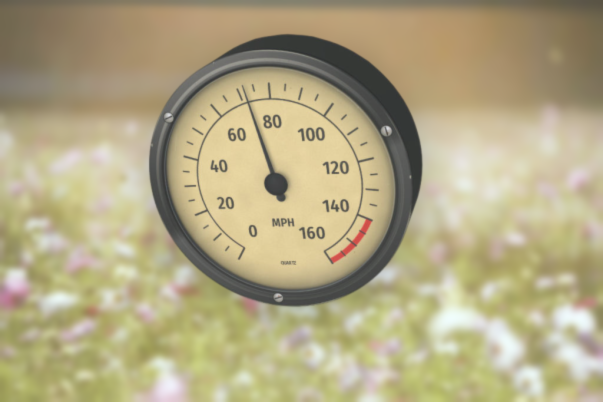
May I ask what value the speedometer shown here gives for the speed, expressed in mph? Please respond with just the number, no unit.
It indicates 72.5
